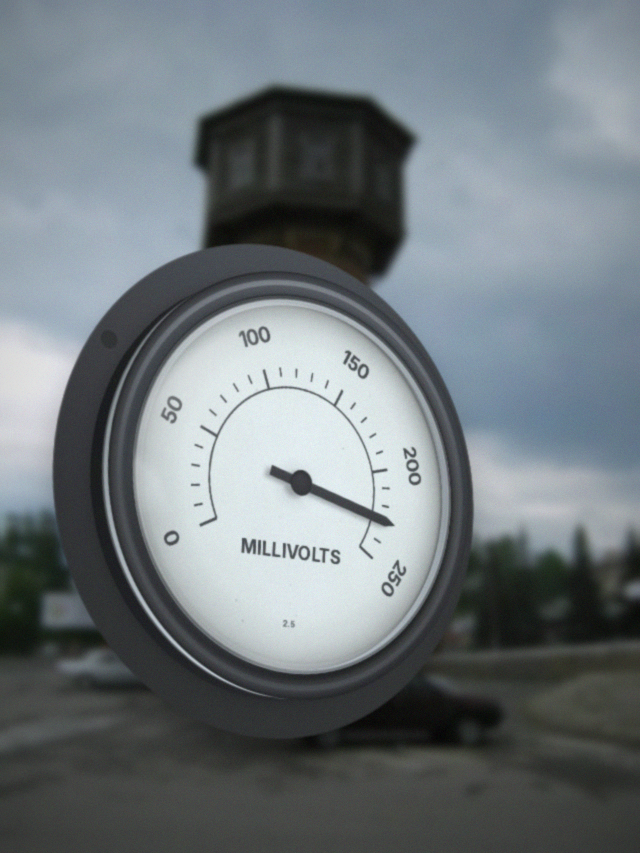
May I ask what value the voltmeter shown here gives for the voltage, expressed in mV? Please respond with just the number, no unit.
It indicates 230
